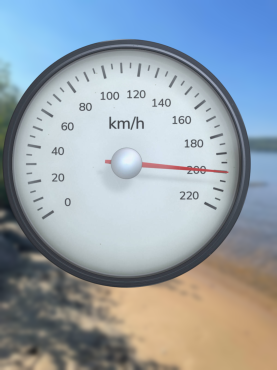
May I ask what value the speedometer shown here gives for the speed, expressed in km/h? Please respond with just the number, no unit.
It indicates 200
